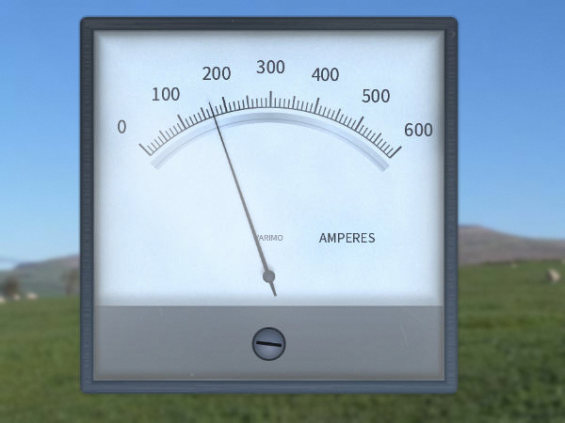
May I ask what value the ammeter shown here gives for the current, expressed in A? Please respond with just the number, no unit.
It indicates 170
